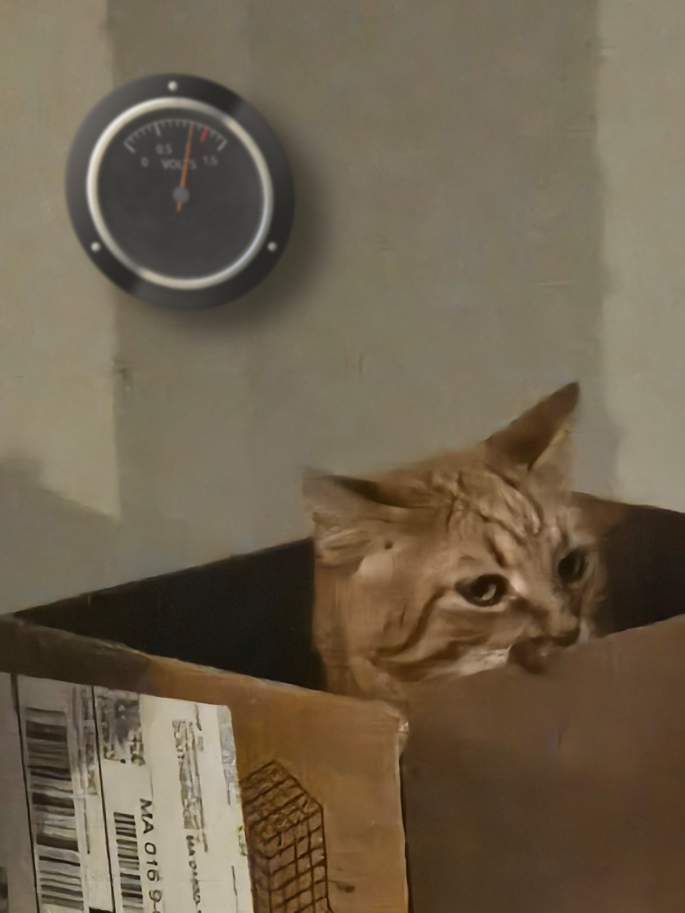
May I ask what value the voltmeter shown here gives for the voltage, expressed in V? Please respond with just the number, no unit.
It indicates 1
